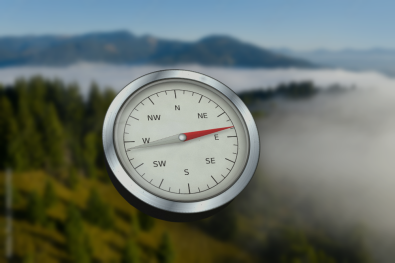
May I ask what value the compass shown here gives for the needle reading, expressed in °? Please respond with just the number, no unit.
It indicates 80
